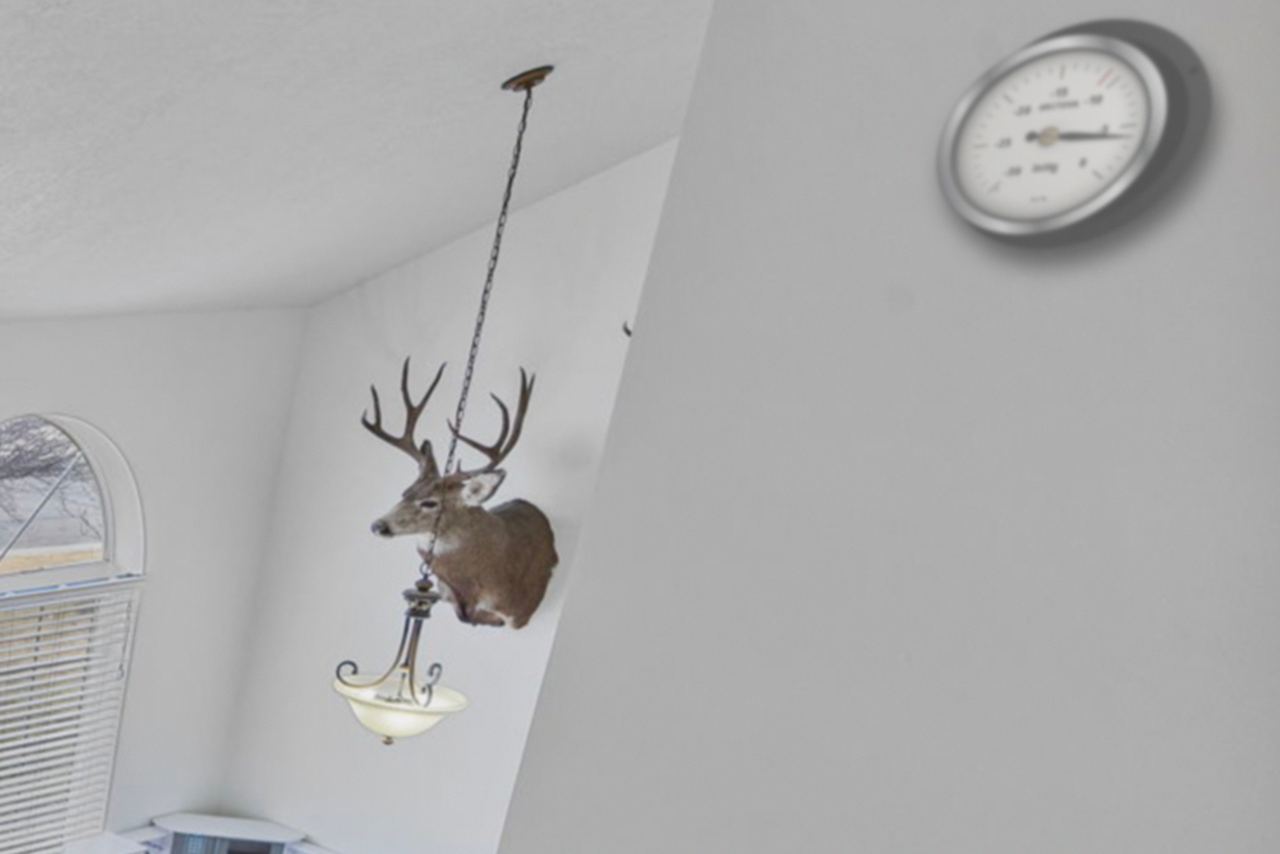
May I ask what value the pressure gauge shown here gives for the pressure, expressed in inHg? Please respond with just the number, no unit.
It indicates -4
